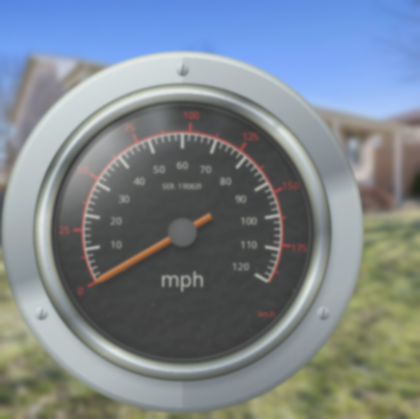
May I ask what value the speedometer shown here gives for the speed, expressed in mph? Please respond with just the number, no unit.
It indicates 0
